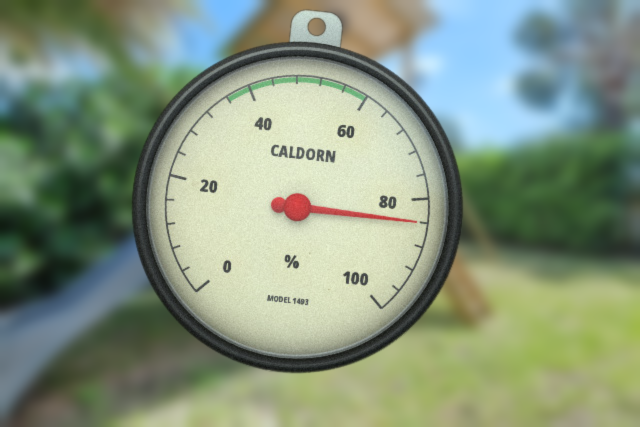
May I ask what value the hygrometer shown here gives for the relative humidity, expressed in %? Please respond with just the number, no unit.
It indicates 84
